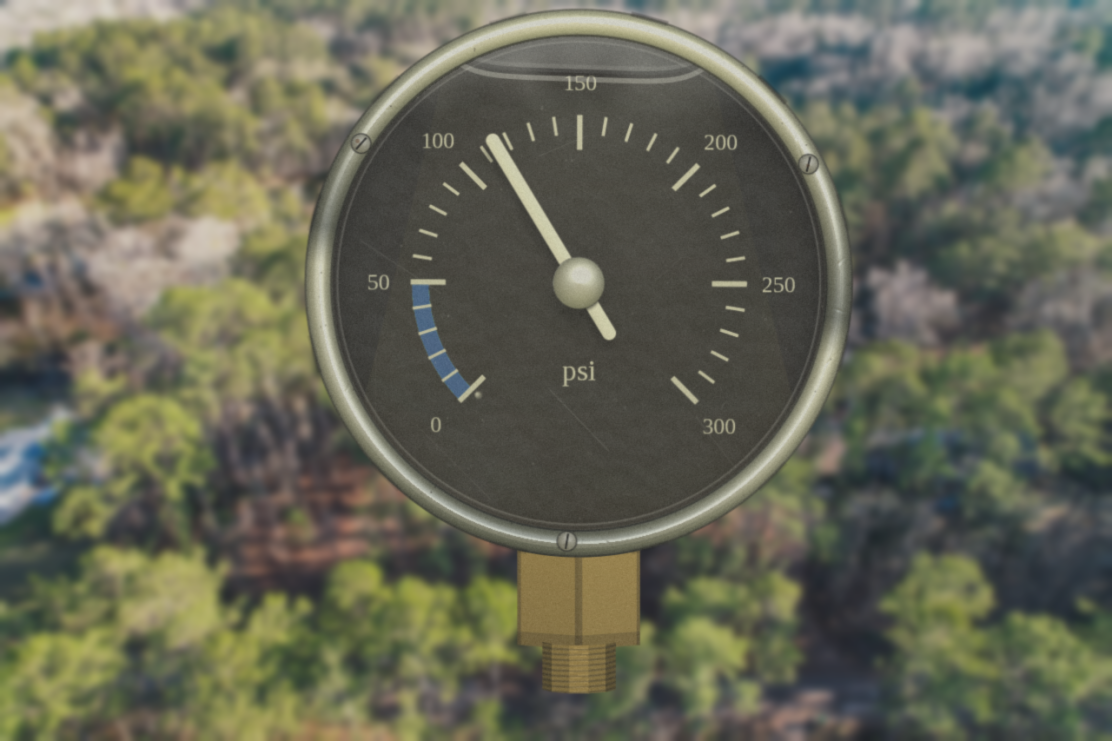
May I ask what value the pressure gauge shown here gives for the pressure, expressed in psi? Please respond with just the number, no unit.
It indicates 115
